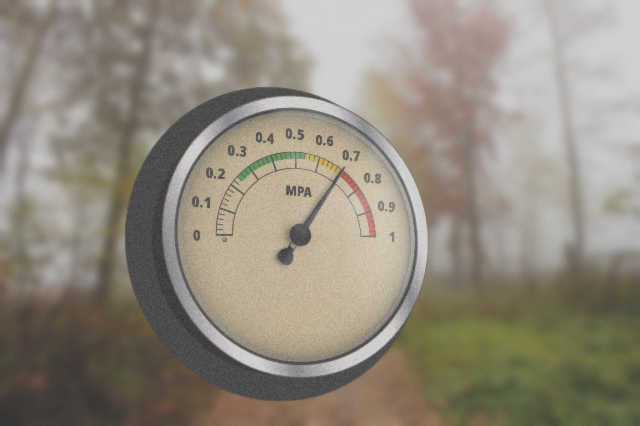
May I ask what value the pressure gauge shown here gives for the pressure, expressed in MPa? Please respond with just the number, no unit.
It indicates 0.7
